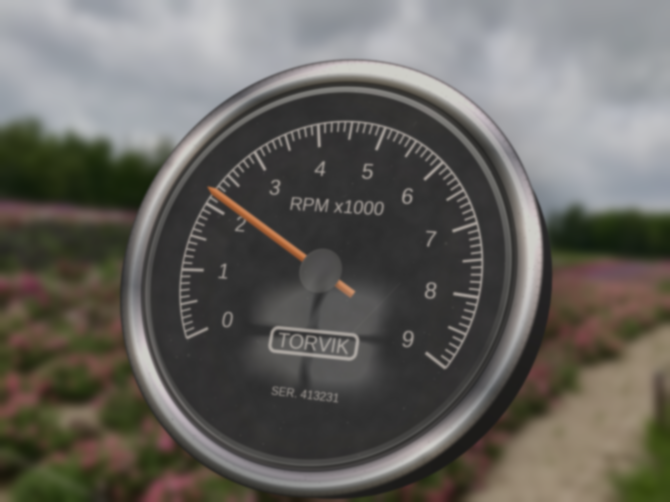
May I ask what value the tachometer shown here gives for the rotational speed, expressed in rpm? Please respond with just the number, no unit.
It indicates 2200
